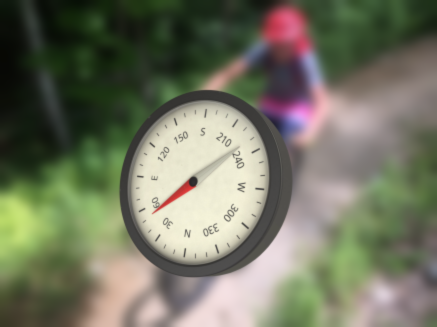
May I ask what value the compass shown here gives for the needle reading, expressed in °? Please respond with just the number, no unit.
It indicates 50
